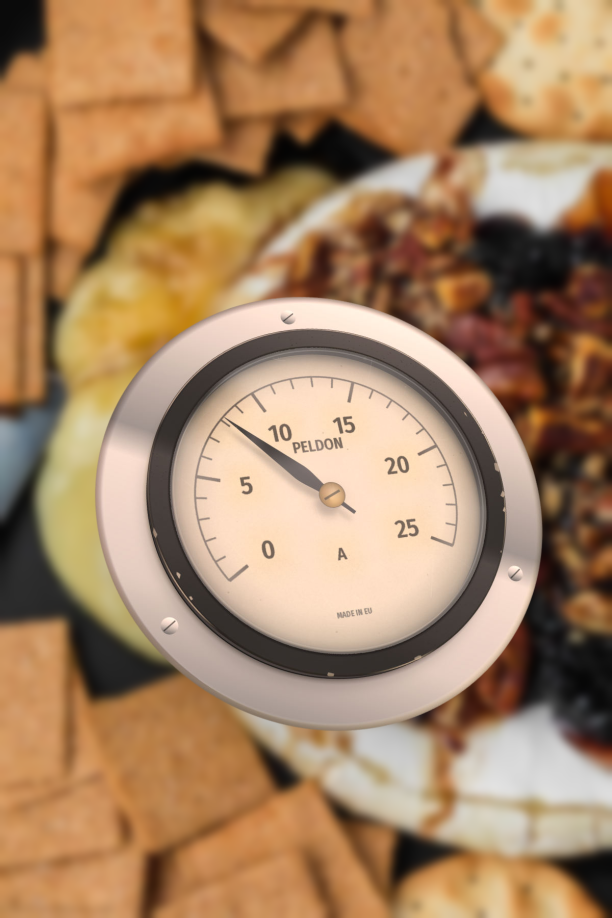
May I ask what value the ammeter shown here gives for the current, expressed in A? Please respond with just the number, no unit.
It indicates 8
